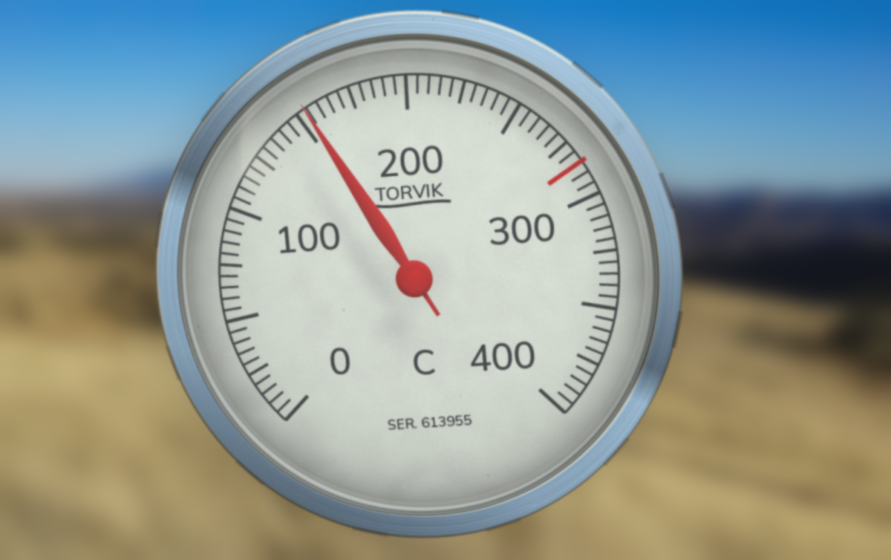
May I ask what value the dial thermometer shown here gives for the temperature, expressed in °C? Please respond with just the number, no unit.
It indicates 155
